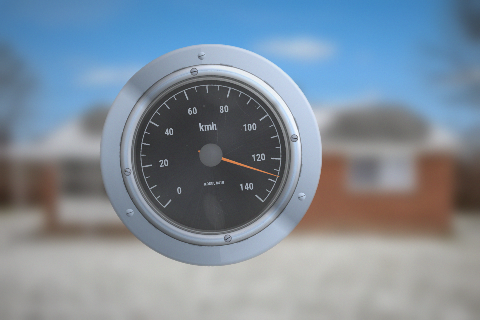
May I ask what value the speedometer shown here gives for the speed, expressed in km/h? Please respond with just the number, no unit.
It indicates 127.5
